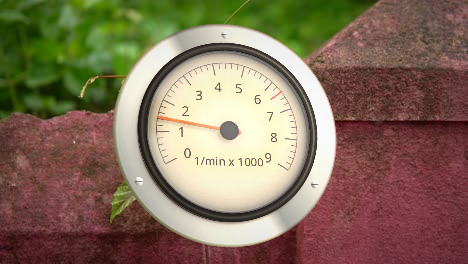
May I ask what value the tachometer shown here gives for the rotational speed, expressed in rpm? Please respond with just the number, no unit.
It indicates 1400
